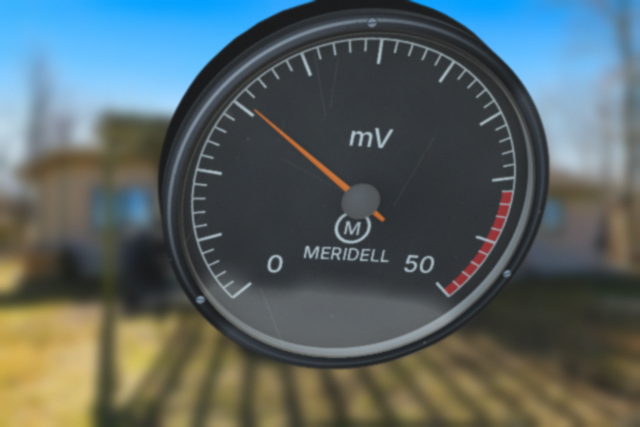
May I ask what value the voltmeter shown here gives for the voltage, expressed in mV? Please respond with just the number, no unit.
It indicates 15.5
